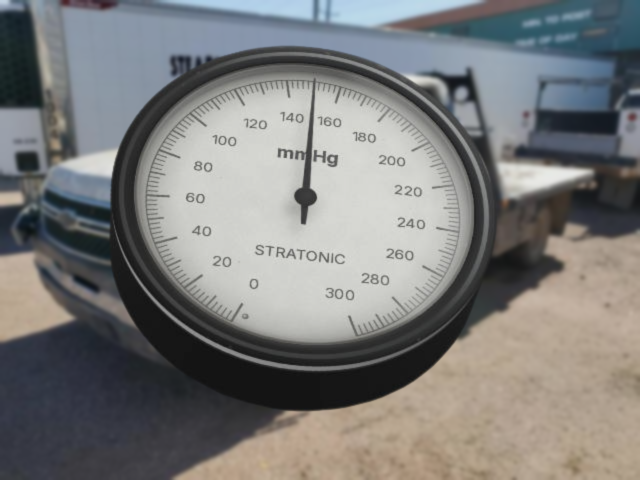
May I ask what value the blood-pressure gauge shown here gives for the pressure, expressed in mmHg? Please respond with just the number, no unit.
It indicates 150
